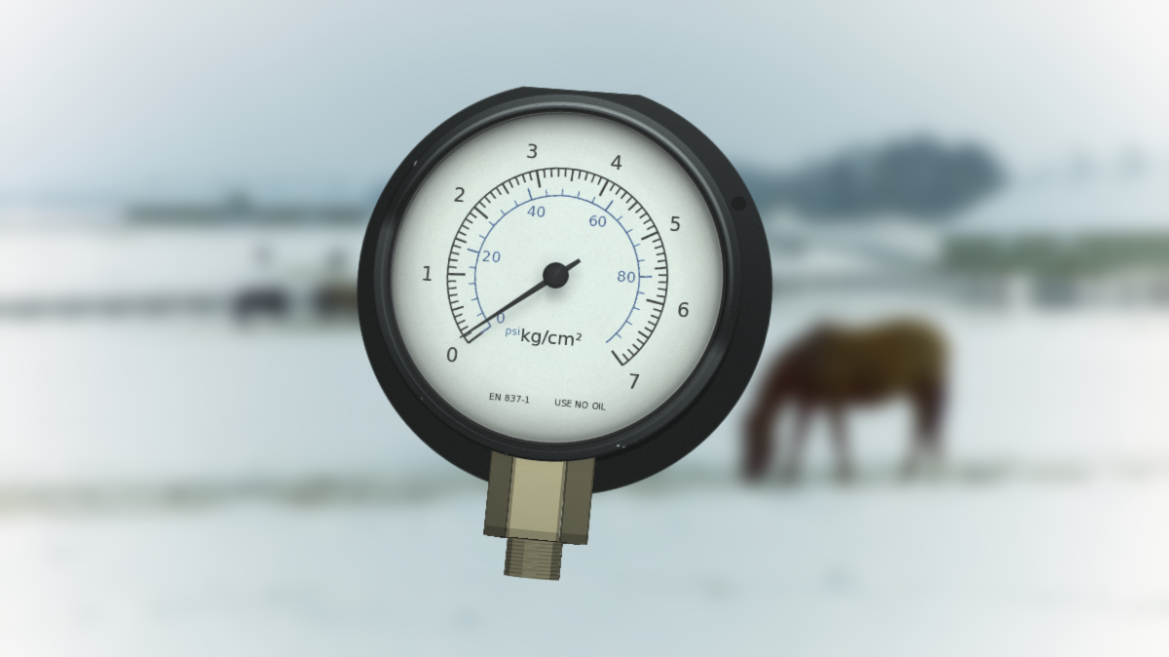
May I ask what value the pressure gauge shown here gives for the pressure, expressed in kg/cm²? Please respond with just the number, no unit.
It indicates 0.1
